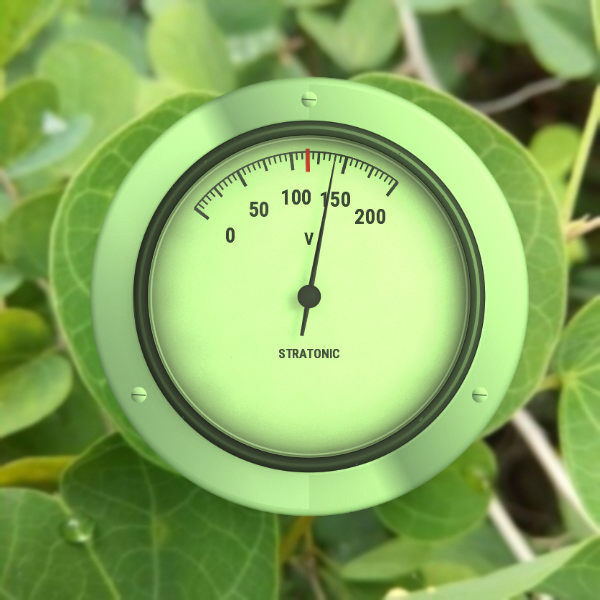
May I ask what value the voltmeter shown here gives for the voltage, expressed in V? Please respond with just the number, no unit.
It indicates 140
